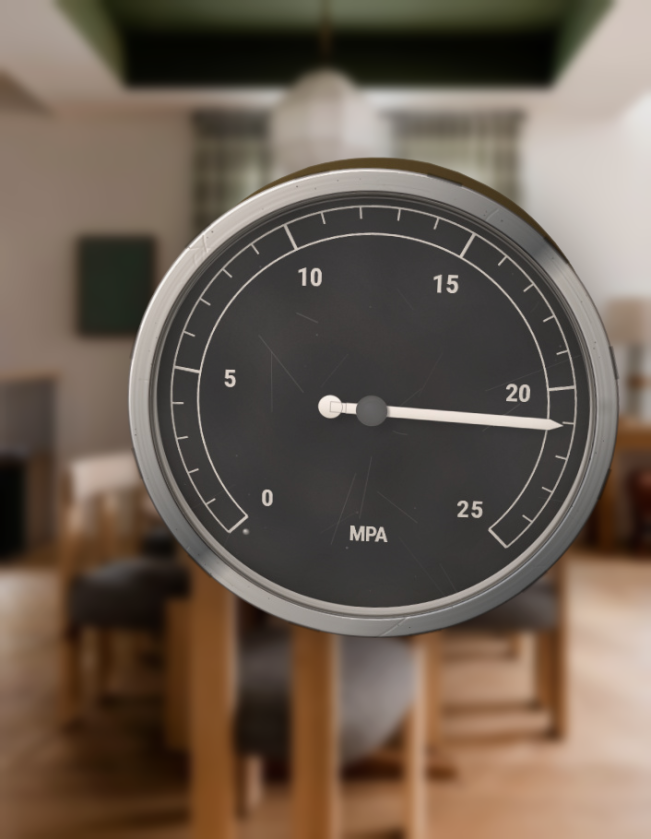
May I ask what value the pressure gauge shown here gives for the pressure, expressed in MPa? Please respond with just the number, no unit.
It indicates 21
